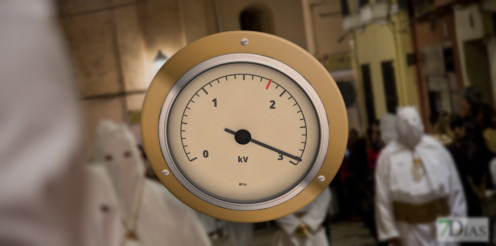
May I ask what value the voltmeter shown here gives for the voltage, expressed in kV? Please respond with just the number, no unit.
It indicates 2.9
